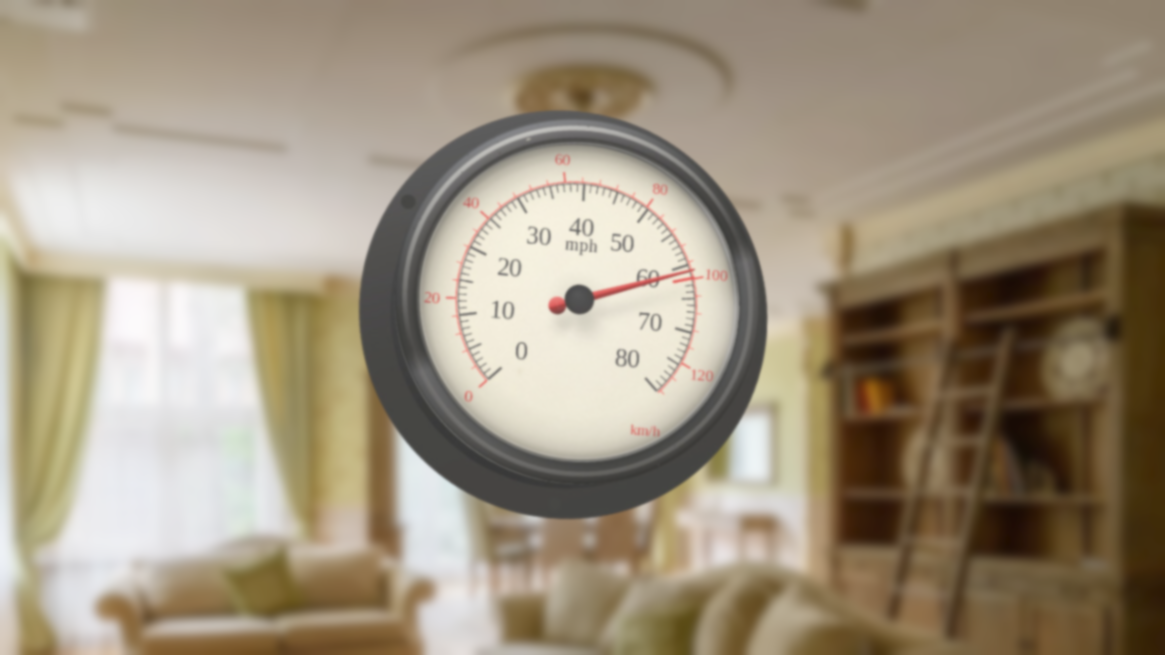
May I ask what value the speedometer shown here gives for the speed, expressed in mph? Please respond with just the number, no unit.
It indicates 61
